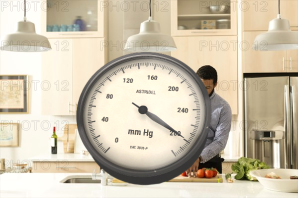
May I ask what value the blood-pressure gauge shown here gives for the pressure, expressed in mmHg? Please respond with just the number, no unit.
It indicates 280
